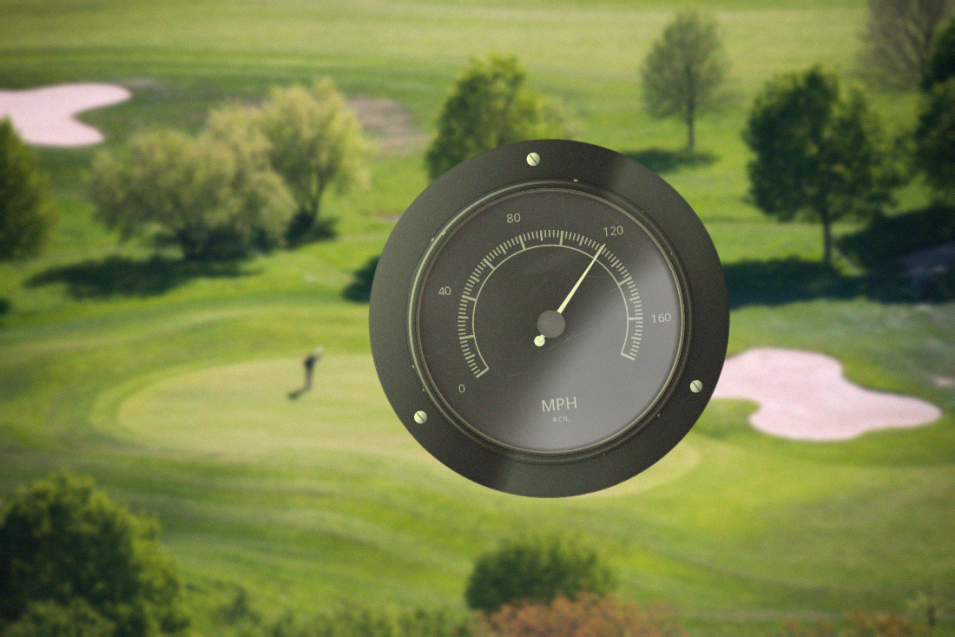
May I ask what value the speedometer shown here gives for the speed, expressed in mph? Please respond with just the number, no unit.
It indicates 120
